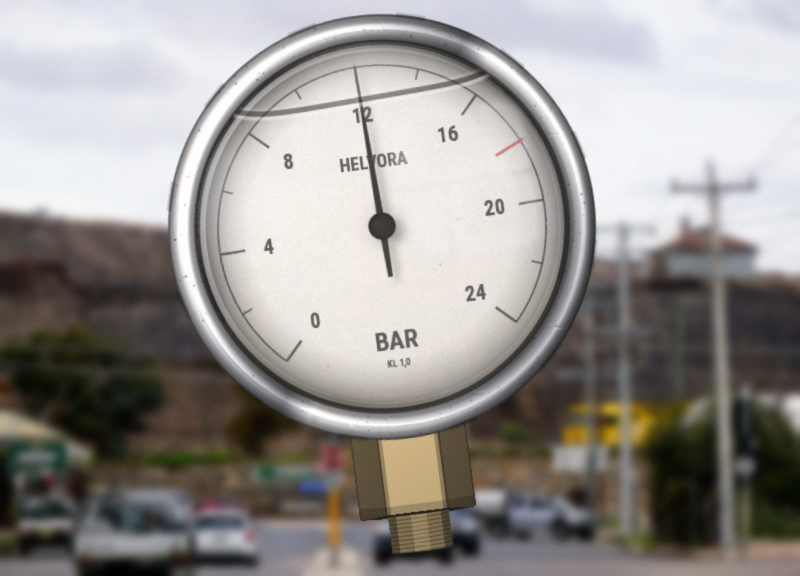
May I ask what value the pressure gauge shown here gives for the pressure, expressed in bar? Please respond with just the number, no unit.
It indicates 12
